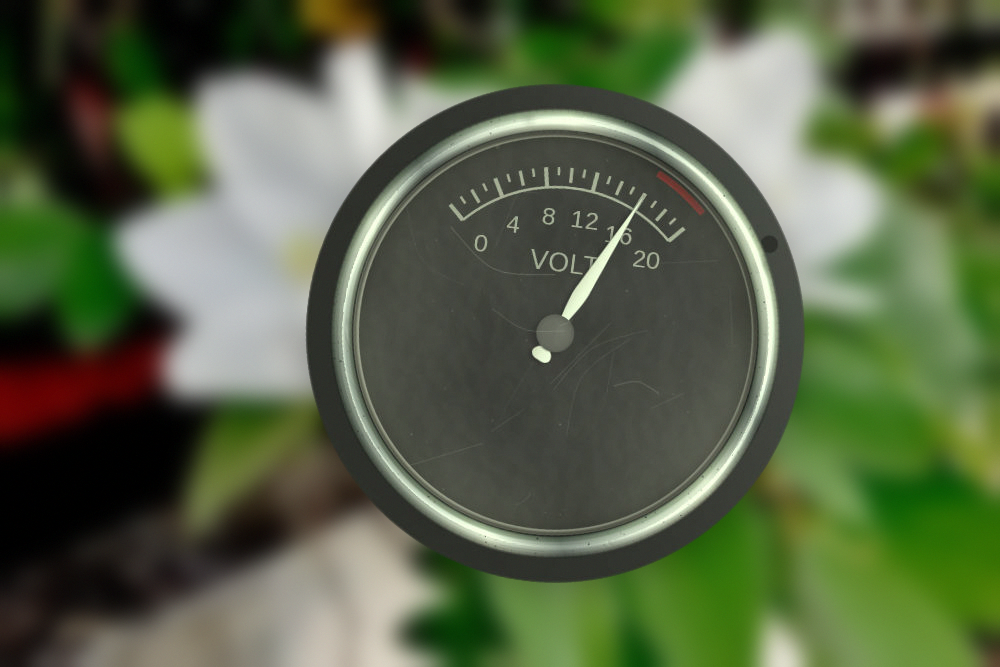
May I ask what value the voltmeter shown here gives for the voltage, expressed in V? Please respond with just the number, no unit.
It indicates 16
